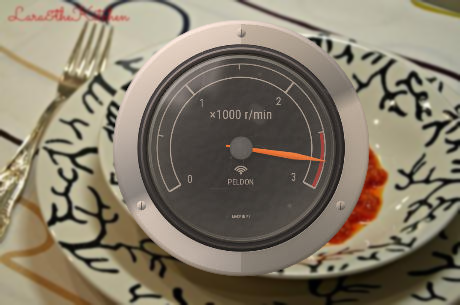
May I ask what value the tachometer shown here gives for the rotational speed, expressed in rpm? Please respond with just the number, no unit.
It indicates 2750
